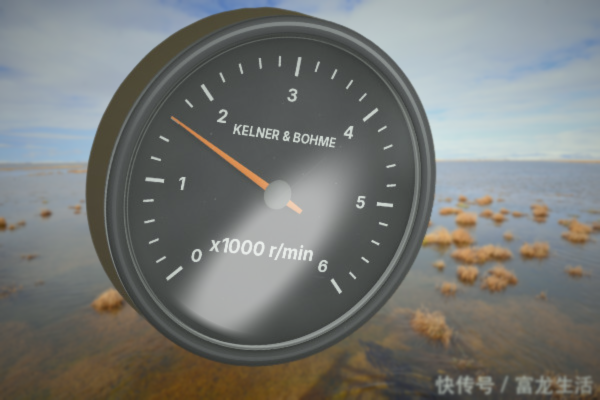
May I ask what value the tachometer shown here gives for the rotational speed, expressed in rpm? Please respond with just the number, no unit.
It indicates 1600
